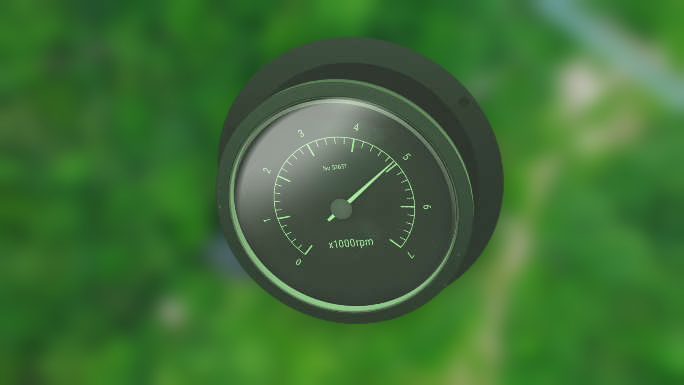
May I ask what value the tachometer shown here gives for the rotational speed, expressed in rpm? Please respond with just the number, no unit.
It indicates 4900
